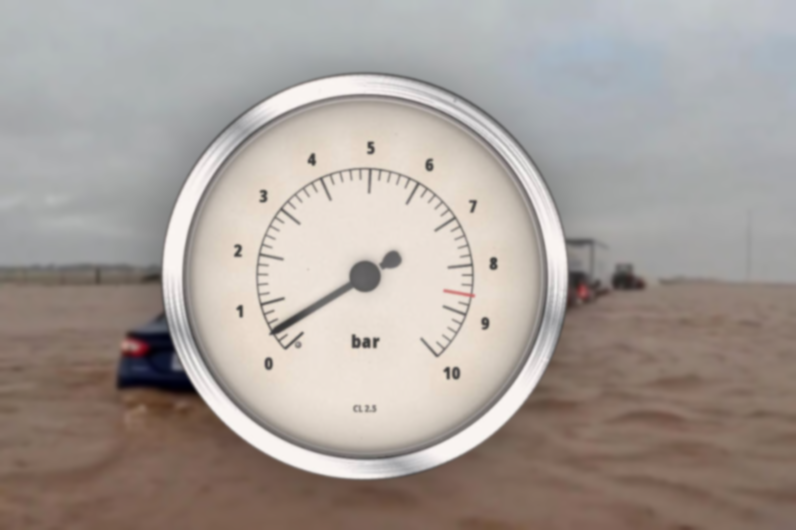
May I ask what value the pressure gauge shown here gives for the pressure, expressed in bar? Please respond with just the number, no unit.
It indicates 0.4
